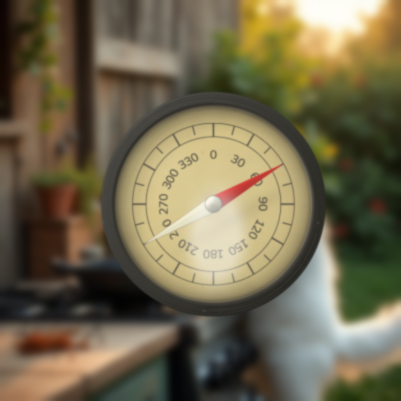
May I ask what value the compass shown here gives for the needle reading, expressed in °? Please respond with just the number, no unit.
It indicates 60
